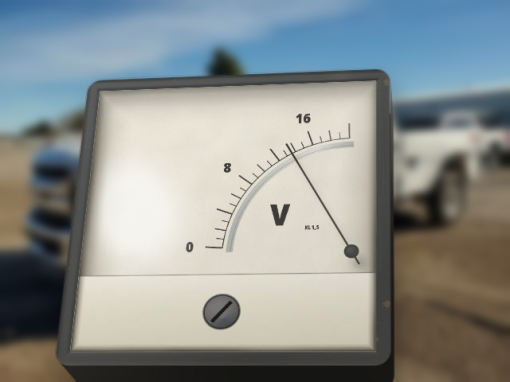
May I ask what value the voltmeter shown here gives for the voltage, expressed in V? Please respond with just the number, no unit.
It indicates 13.5
